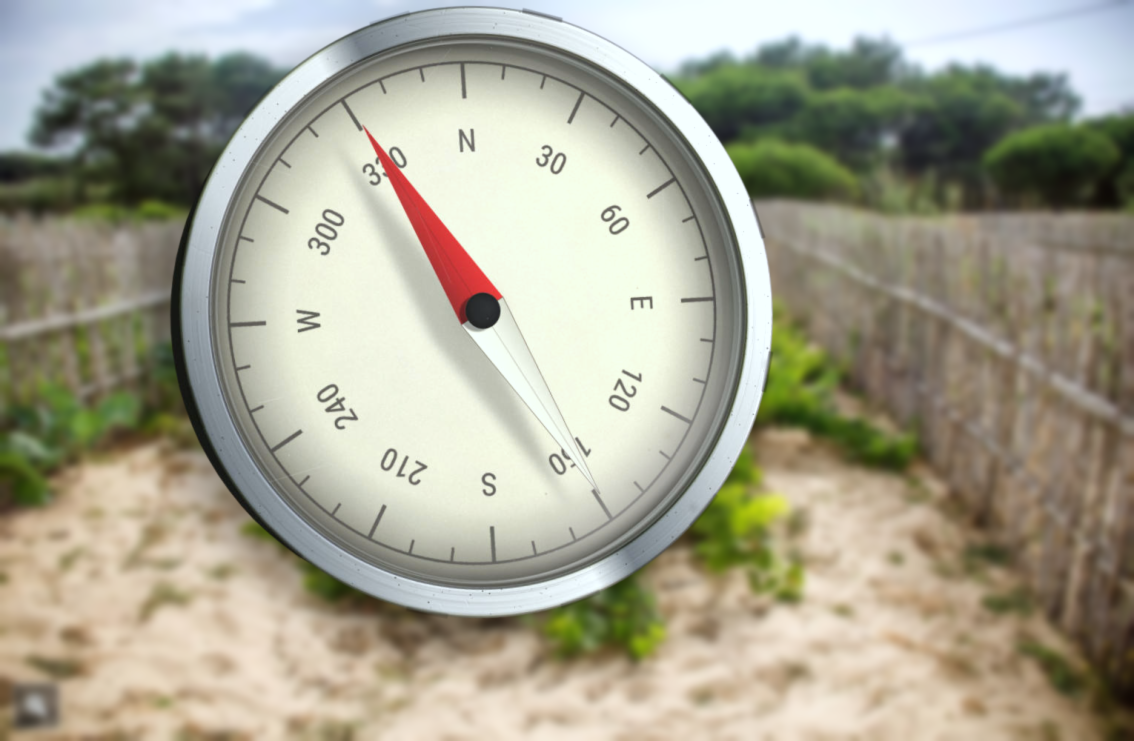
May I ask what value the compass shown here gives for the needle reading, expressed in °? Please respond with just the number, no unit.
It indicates 330
